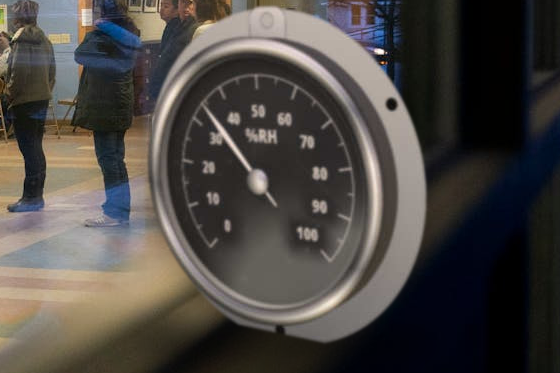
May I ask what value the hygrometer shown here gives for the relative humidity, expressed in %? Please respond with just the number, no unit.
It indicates 35
